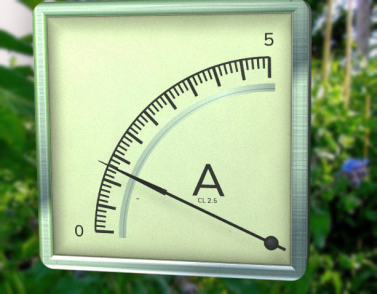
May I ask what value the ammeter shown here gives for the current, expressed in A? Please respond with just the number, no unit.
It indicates 1.3
